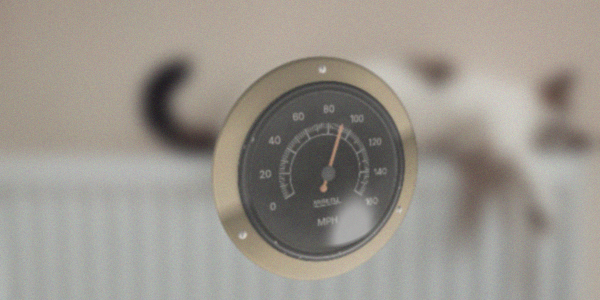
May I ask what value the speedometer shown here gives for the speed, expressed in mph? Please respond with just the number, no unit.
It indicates 90
